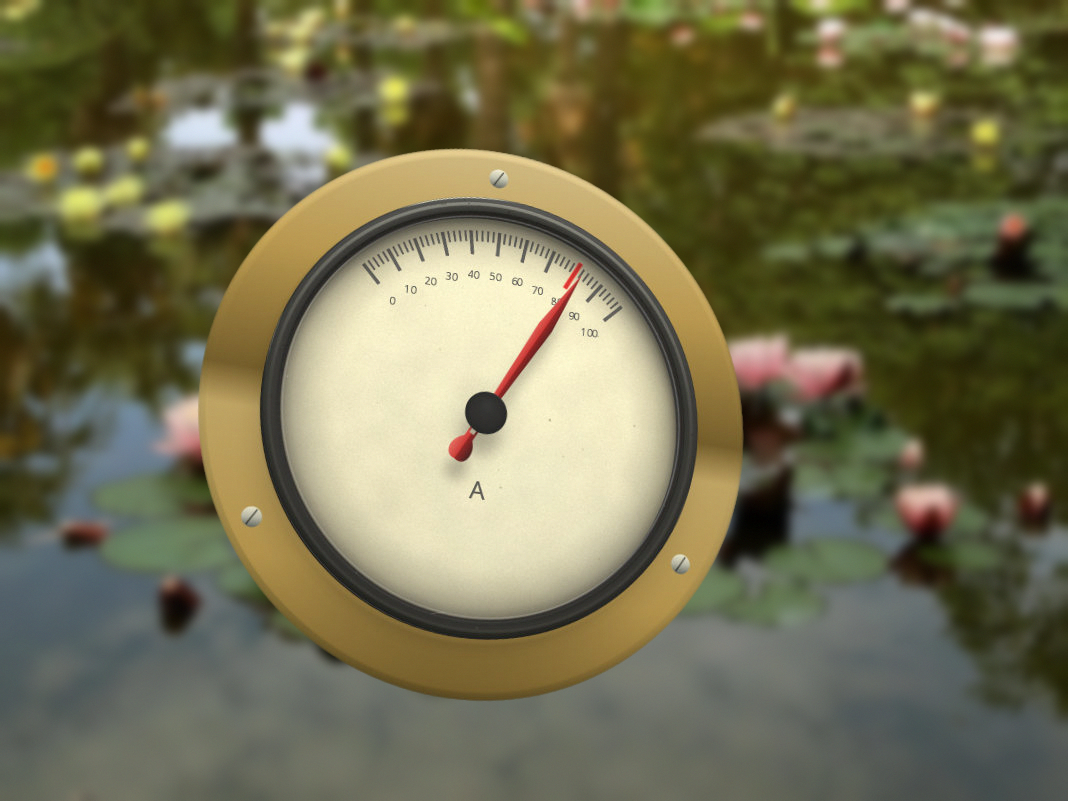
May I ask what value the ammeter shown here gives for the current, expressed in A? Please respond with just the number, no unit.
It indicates 82
